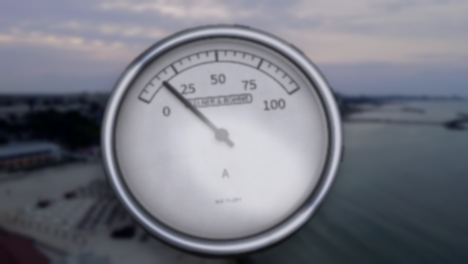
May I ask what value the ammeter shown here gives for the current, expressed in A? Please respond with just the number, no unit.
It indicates 15
